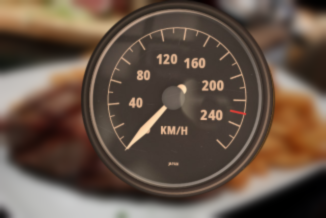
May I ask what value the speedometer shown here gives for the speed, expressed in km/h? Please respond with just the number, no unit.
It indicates 0
